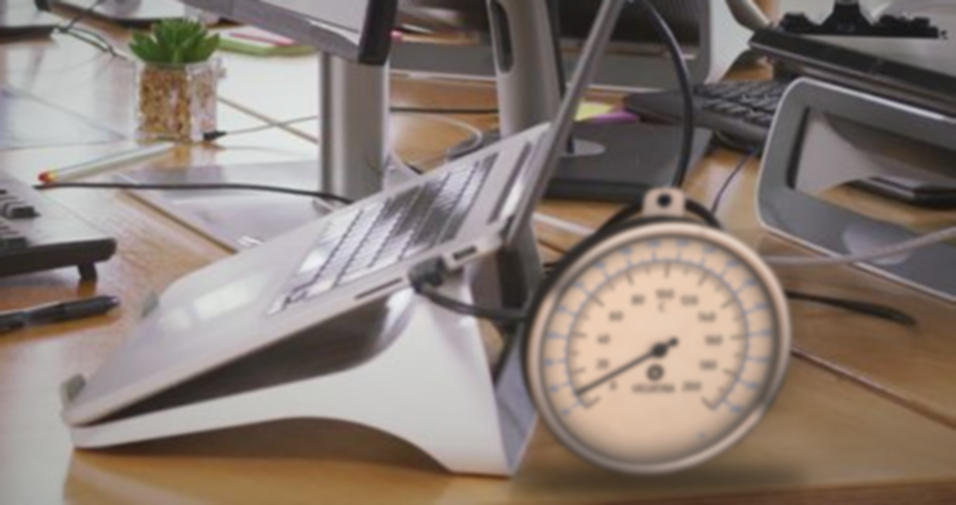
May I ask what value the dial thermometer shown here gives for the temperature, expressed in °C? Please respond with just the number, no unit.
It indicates 10
